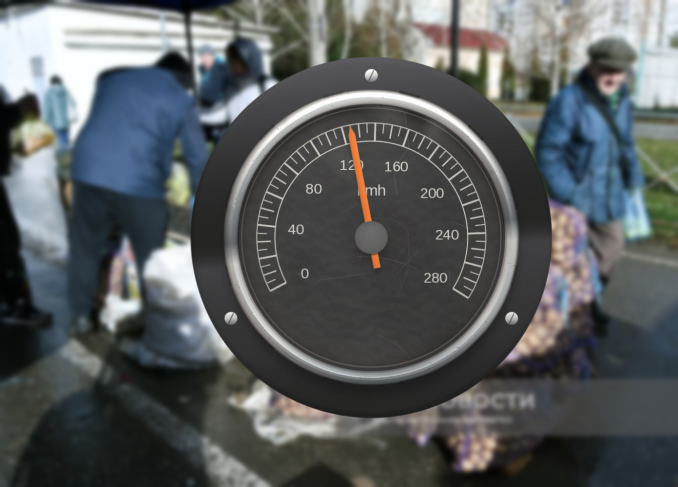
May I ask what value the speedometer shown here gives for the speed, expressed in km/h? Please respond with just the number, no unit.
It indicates 125
